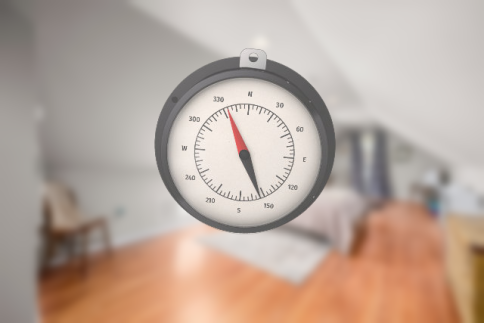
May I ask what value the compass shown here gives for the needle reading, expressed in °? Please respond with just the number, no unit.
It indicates 335
